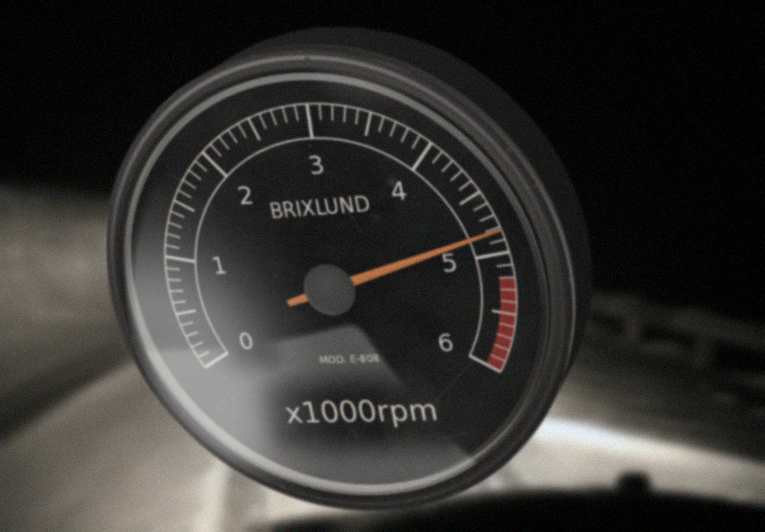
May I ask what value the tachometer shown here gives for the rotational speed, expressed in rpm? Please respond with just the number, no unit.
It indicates 4800
